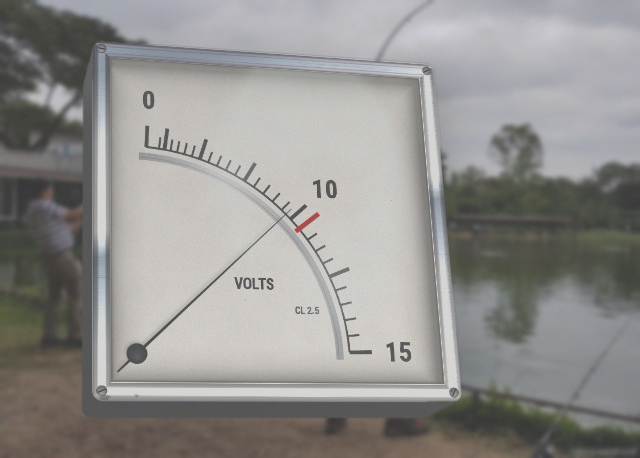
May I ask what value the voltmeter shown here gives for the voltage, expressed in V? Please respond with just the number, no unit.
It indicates 9.75
